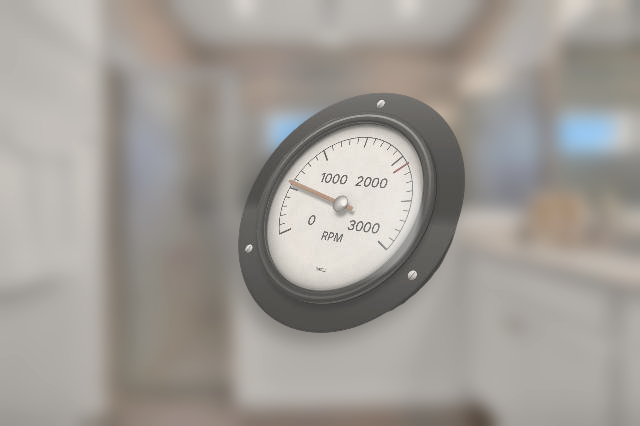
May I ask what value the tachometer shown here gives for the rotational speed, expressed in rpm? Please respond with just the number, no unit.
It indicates 550
